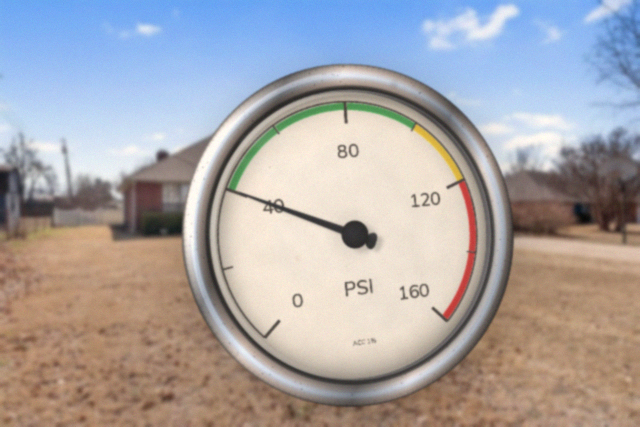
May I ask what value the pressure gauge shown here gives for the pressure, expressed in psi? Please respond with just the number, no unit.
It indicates 40
